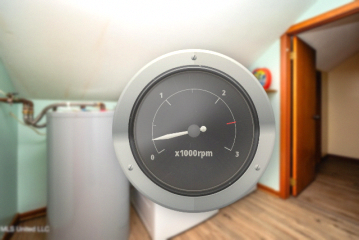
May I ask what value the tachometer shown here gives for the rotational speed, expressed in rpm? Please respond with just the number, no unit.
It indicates 250
